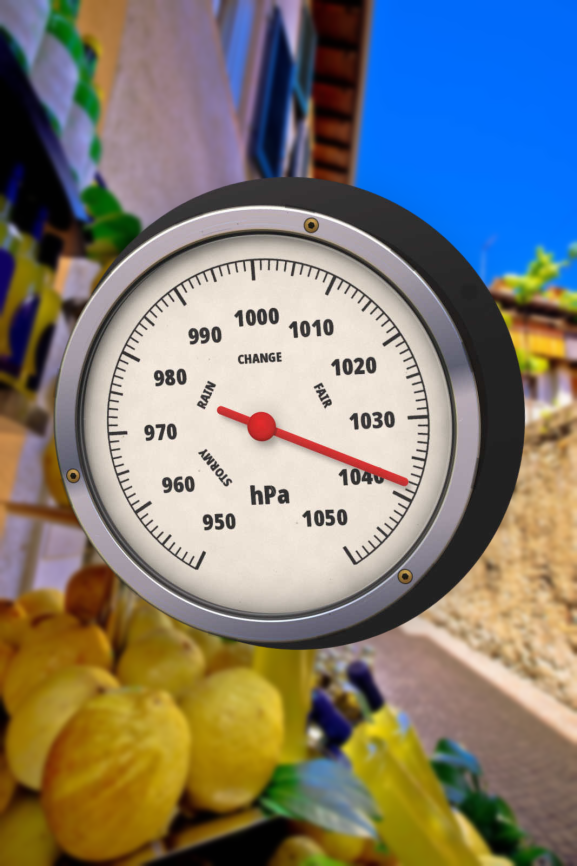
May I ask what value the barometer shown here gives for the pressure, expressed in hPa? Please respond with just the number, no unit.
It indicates 1038
